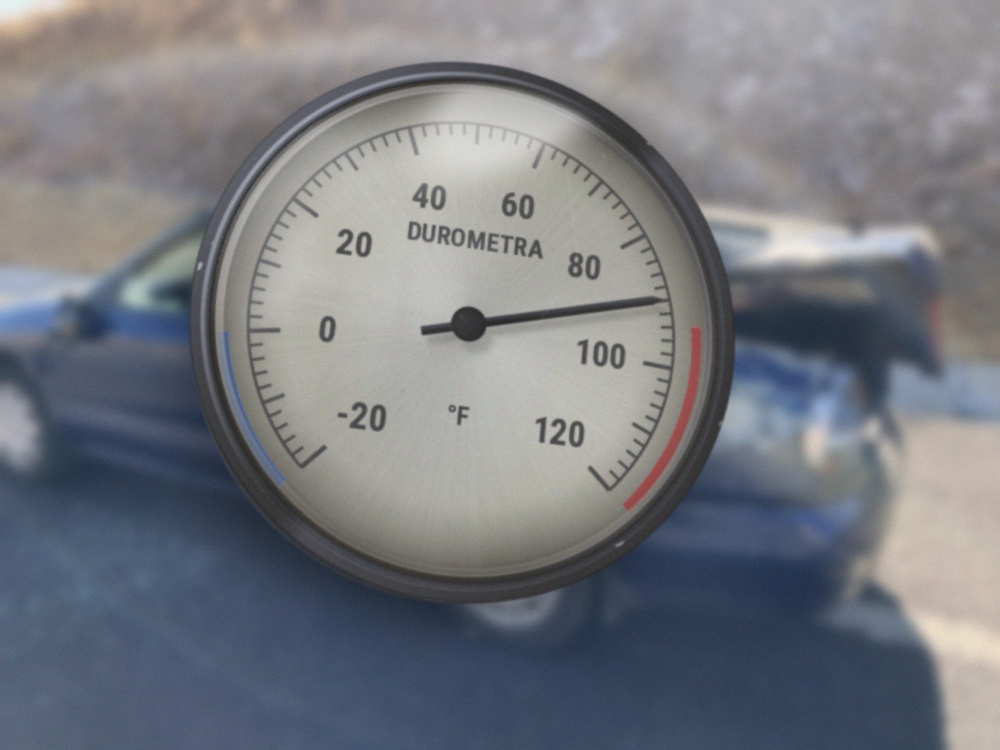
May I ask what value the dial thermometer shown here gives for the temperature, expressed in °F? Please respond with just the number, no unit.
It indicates 90
